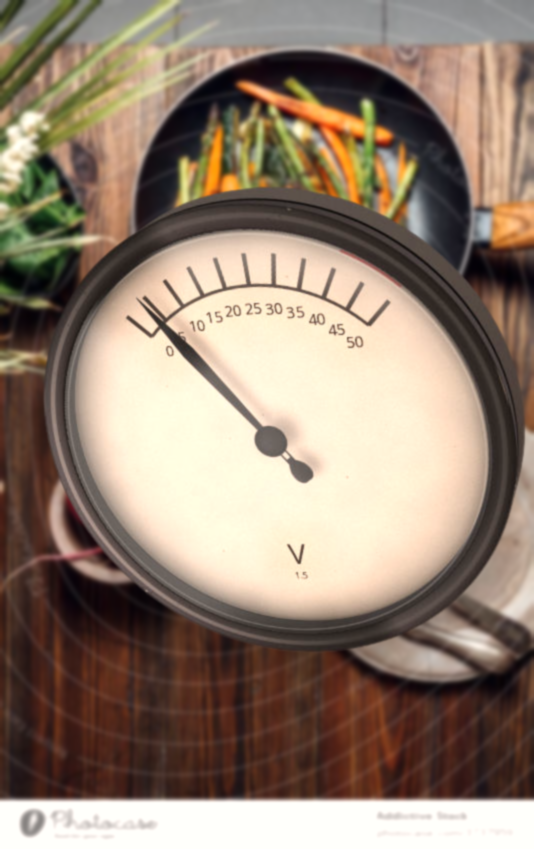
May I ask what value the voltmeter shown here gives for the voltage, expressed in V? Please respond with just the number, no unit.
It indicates 5
